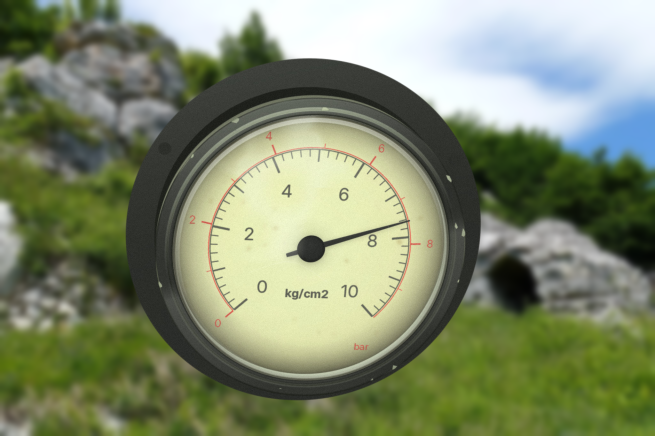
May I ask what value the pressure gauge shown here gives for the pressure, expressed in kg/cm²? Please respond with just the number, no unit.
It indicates 7.6
